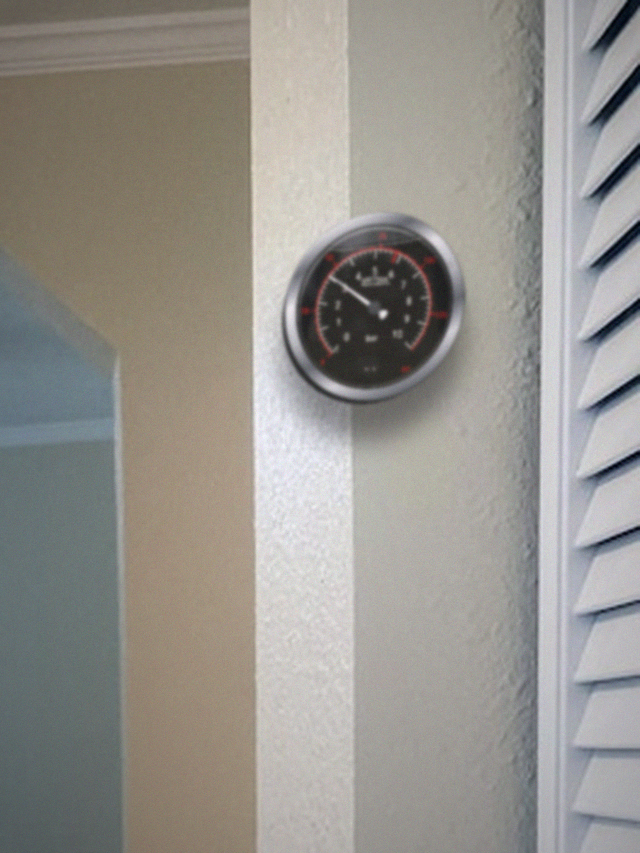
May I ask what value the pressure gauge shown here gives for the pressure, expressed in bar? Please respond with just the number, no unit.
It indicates 3
